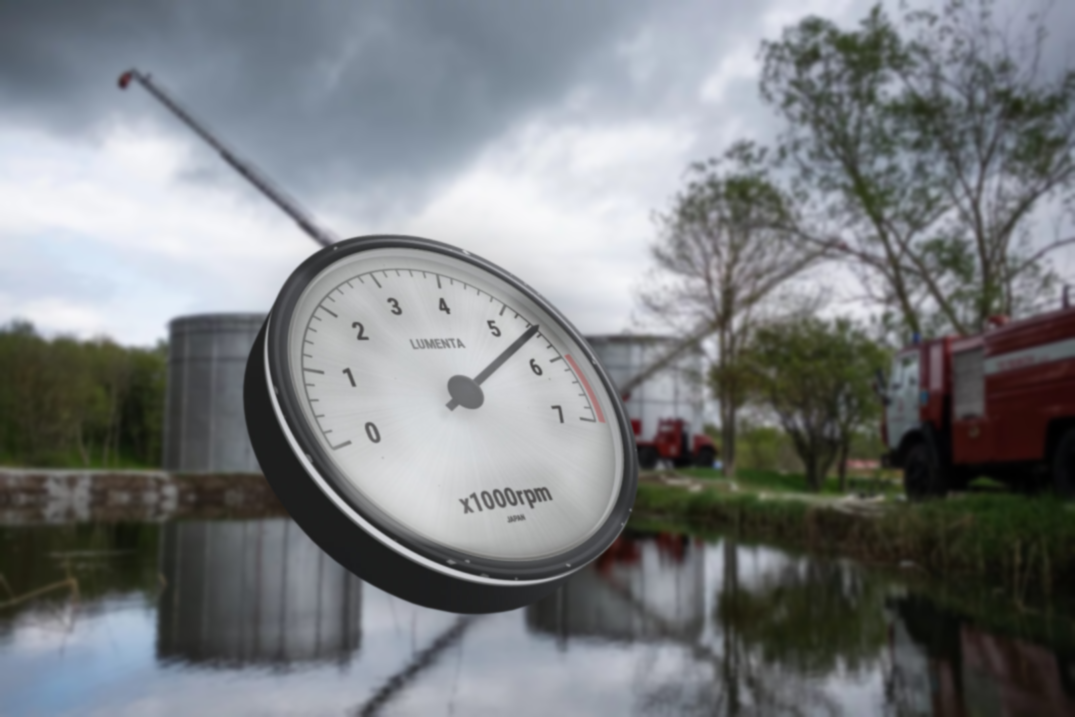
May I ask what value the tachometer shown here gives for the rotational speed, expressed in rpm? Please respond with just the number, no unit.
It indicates 5500
